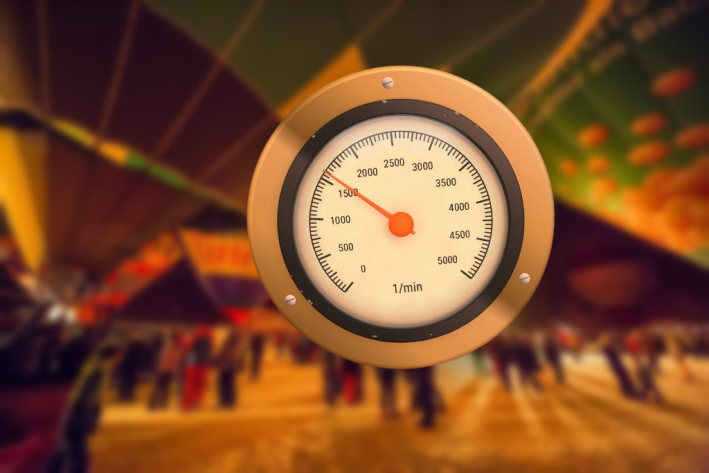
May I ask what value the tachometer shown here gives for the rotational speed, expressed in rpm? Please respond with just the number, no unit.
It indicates 1600
